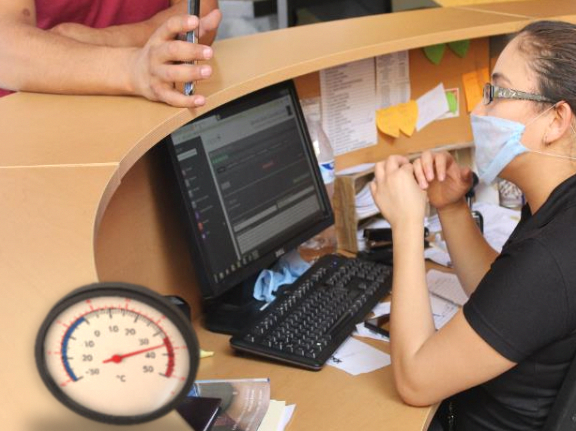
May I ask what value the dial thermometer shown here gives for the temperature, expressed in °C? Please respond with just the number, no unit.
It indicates 35
